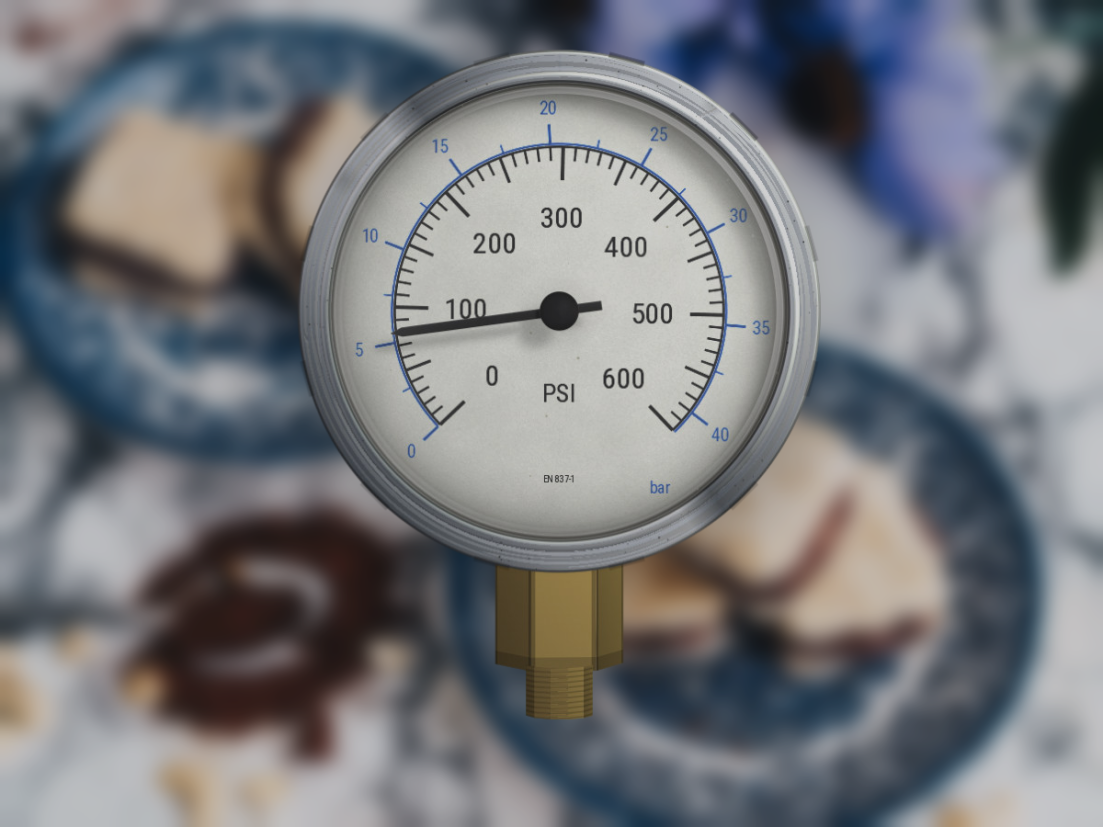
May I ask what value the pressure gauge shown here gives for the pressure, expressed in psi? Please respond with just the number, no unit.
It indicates 80
